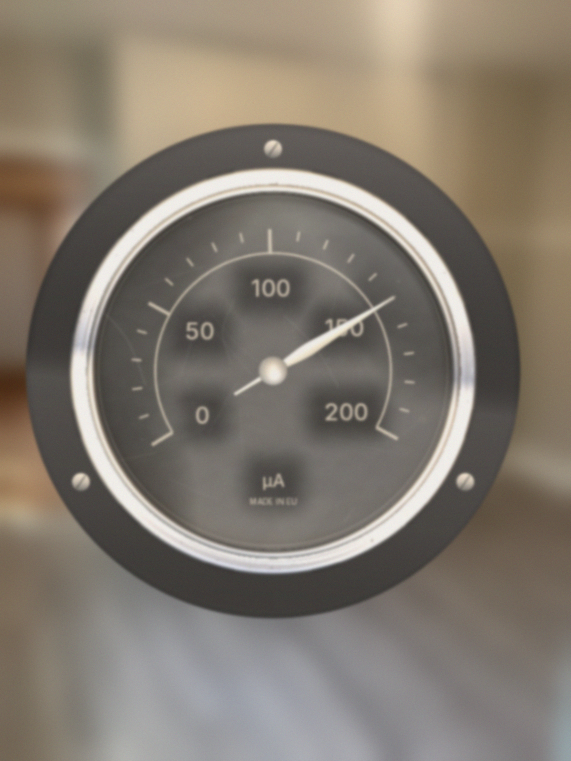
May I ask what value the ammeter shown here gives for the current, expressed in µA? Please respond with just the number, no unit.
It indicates 150
